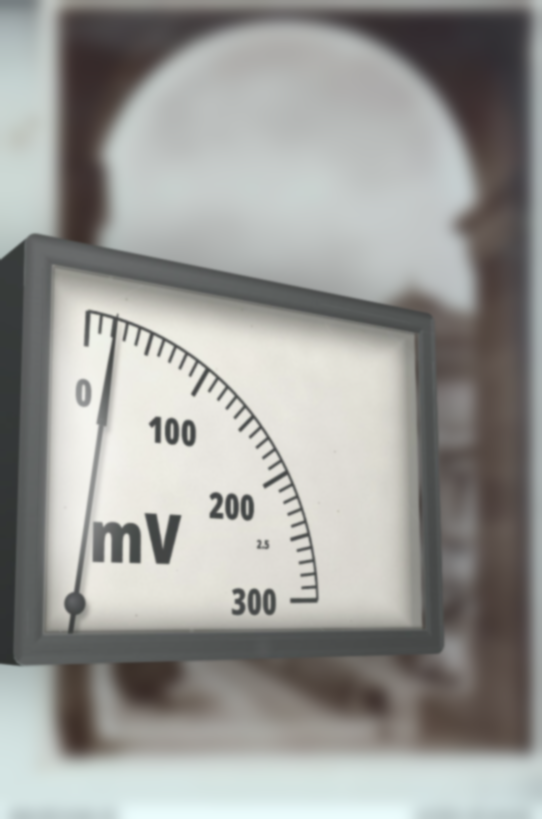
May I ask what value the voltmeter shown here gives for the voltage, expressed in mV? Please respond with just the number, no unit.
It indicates 20
